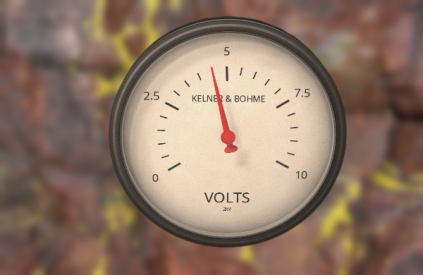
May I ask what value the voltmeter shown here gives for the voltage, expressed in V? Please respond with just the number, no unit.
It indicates 4.5
